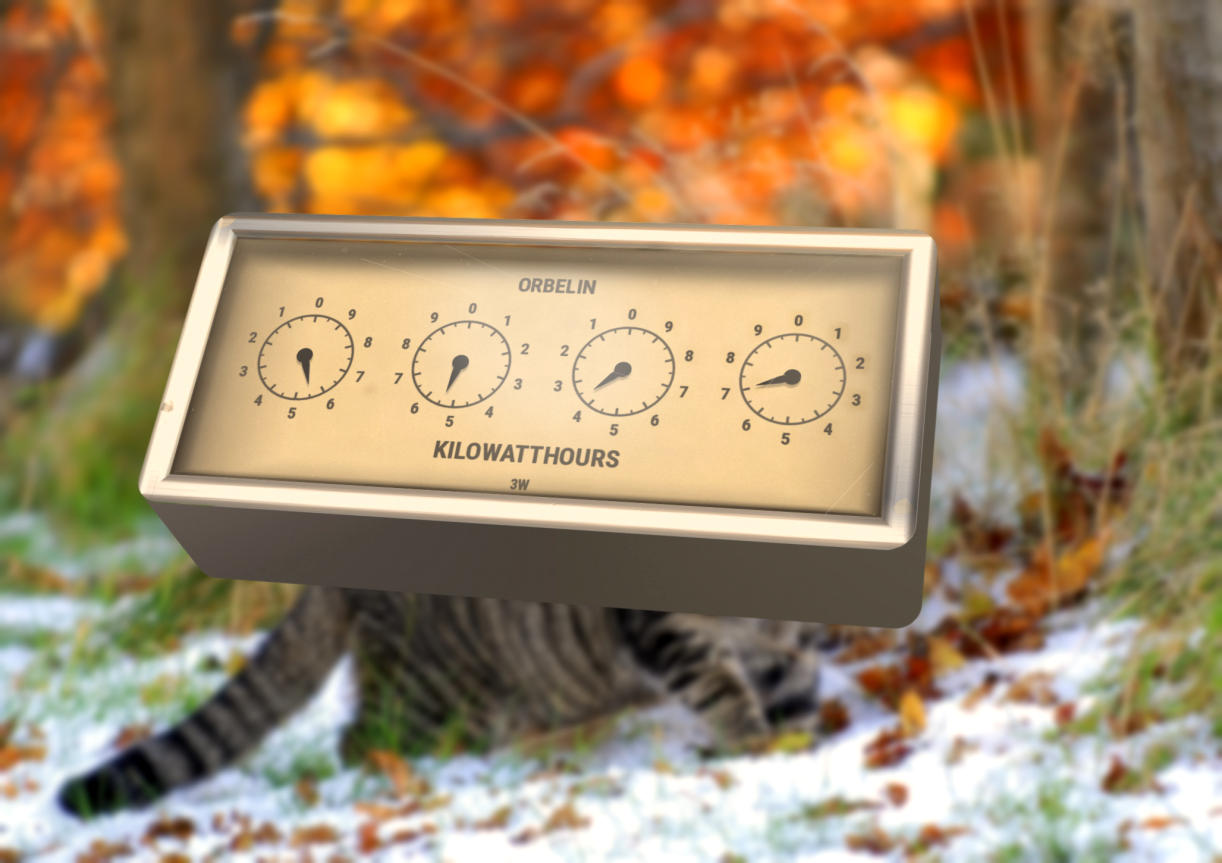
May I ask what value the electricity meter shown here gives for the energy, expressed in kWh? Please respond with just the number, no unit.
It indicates 5537
